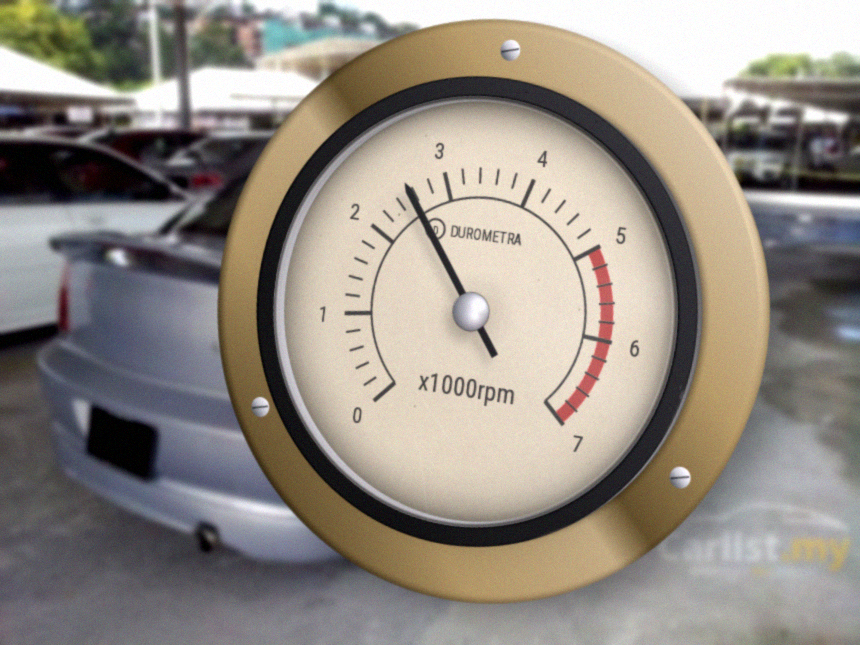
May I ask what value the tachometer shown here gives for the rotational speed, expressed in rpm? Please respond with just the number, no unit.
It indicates 2600
